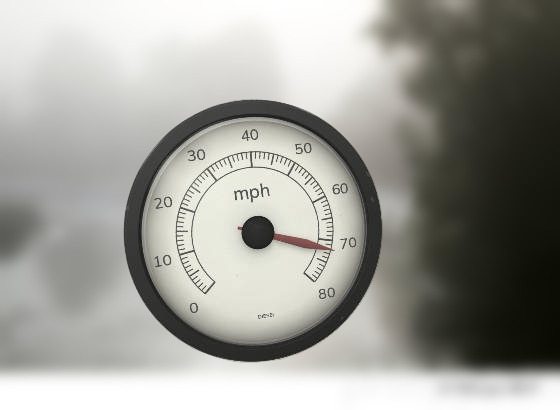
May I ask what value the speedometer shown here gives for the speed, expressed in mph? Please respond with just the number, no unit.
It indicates 72
